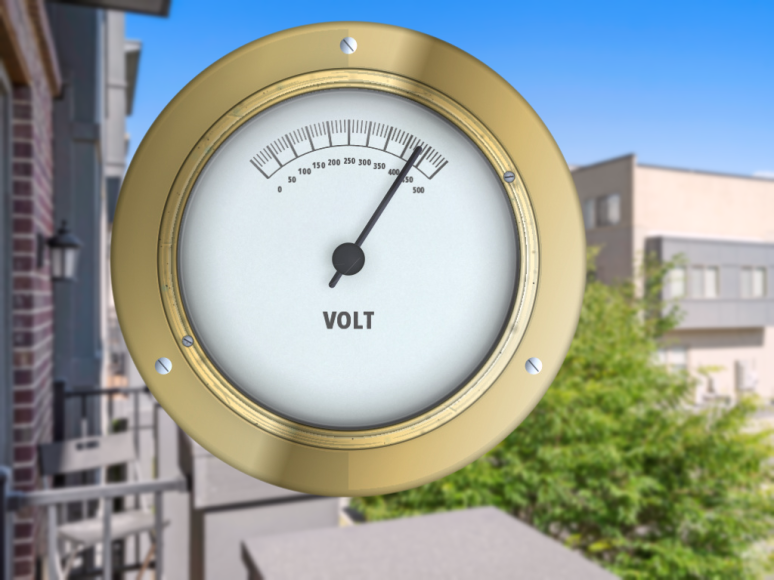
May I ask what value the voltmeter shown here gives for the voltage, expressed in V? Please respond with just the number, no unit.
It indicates 430
